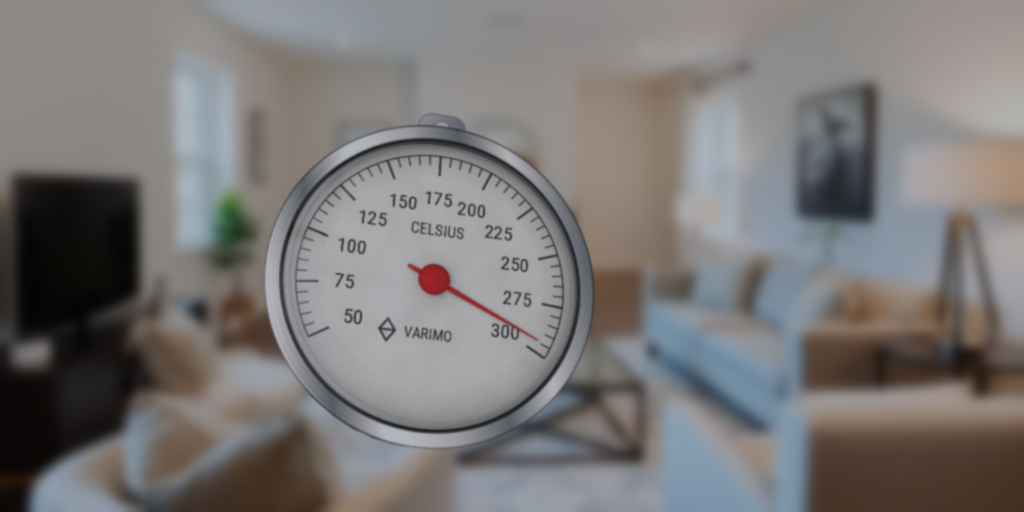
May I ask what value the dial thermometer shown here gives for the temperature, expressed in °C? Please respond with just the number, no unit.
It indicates 295
